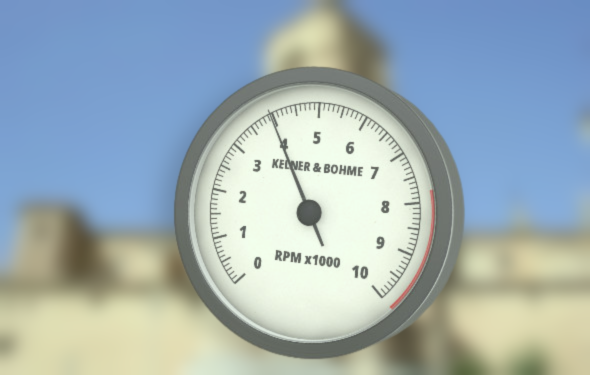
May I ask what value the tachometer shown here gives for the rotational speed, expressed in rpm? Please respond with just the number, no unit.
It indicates 4000
